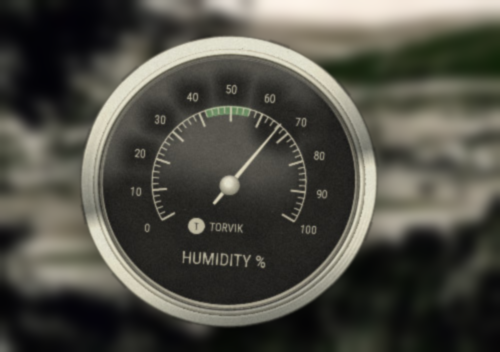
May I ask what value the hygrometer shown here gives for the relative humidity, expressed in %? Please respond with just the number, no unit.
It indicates 66
